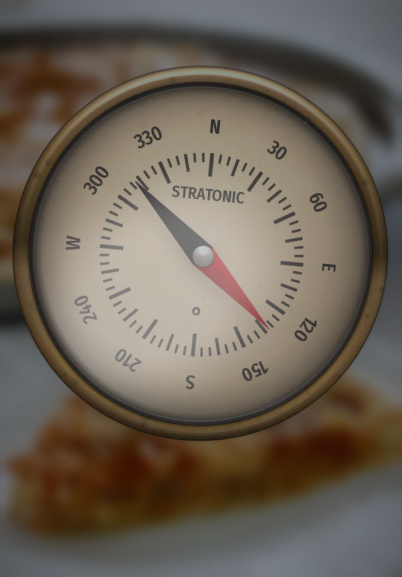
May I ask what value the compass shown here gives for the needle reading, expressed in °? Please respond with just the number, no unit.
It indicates 132.5
